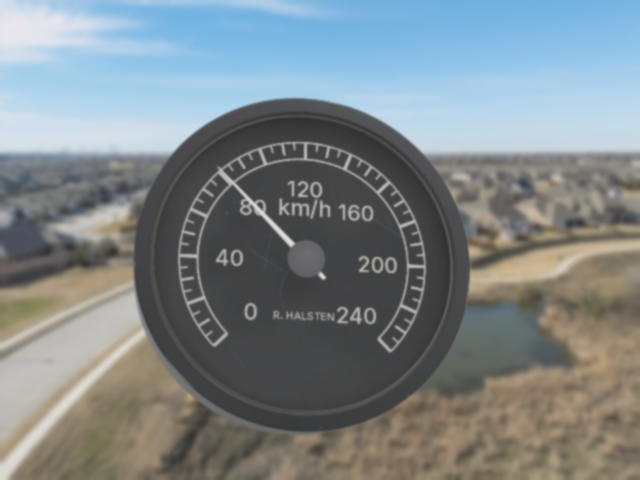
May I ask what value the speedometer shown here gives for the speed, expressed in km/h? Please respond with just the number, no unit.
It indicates 80
